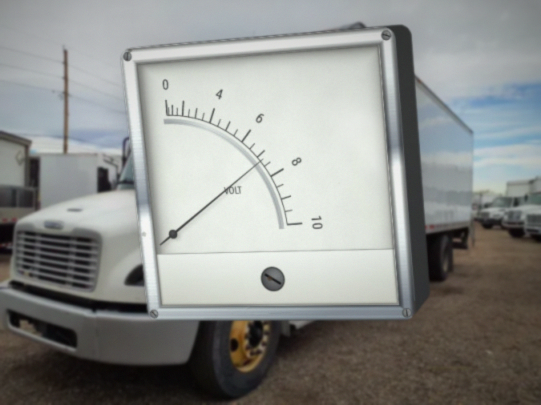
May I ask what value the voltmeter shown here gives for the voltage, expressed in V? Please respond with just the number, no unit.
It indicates 7.25
